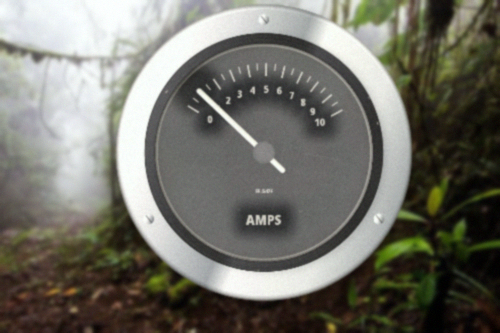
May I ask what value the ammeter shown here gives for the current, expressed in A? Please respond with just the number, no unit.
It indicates 1
